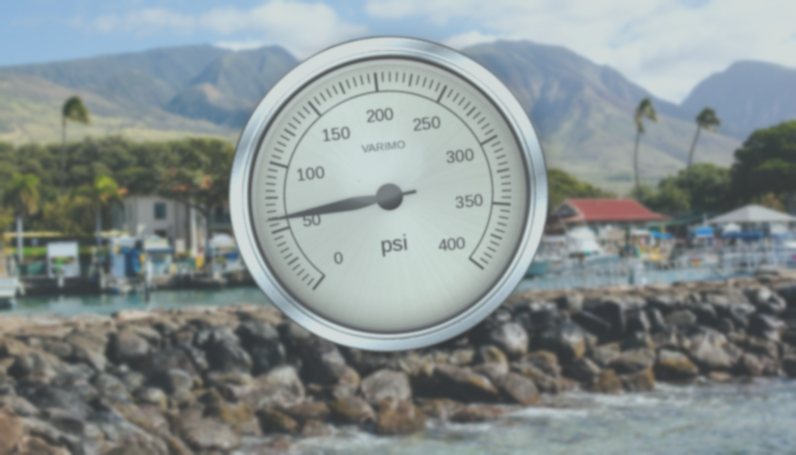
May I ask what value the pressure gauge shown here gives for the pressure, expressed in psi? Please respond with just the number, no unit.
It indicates 60
